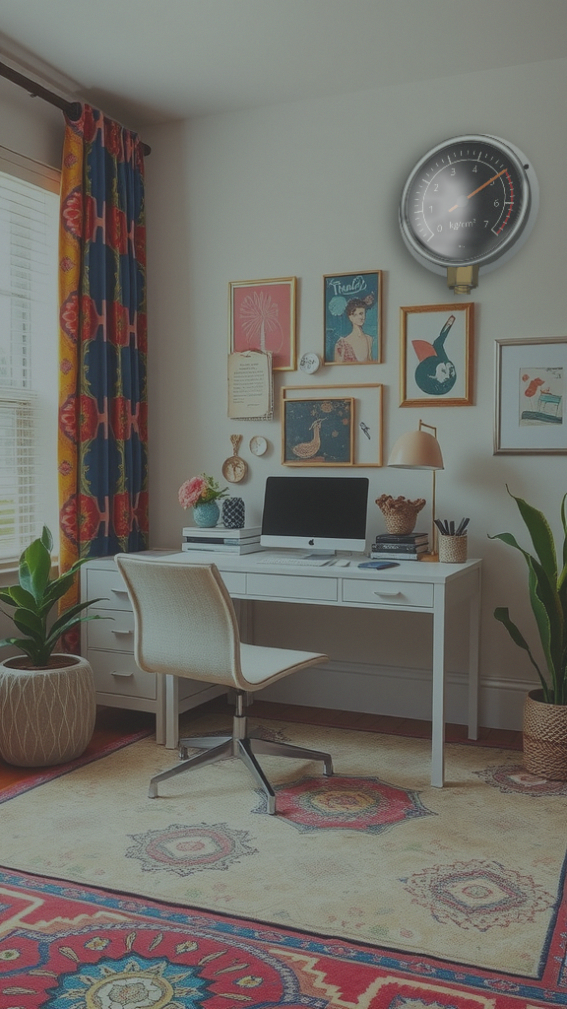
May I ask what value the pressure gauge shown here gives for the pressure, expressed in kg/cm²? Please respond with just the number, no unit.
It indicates 5
